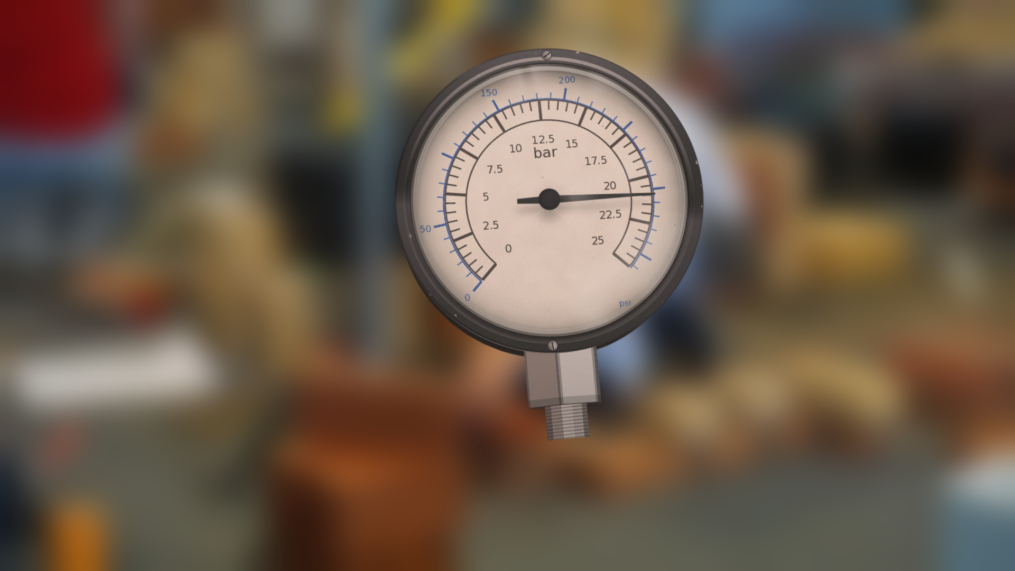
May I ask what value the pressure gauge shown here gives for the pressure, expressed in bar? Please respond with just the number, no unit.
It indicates 21
